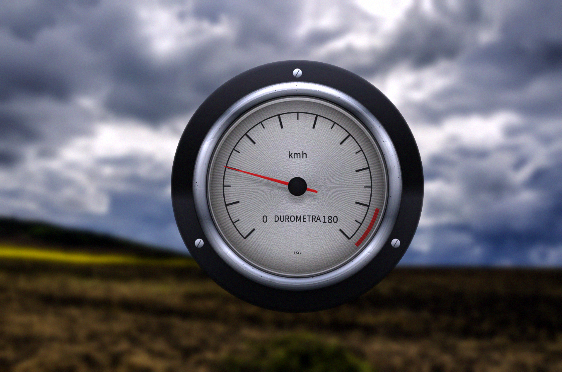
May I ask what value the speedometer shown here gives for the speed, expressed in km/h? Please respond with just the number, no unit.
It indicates 40
